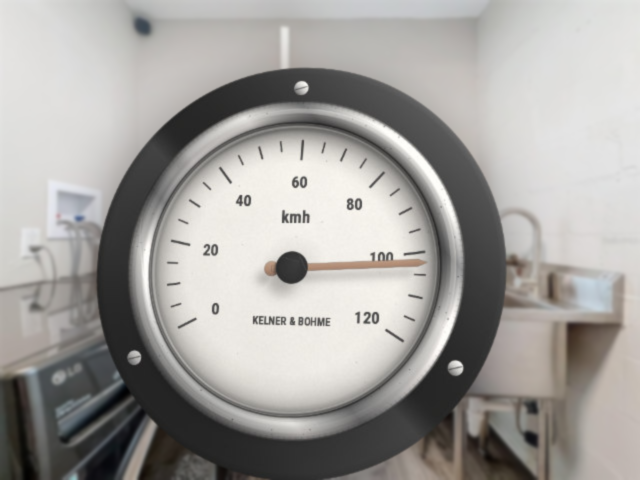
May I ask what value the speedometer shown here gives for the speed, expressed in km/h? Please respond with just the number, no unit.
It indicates 102.5
